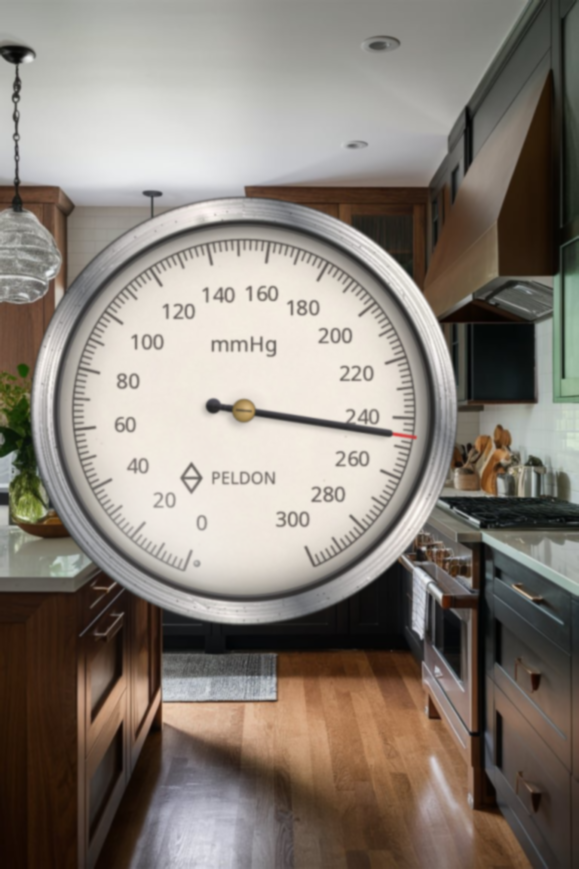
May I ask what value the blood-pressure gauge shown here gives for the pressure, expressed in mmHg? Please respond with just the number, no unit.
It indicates 246
